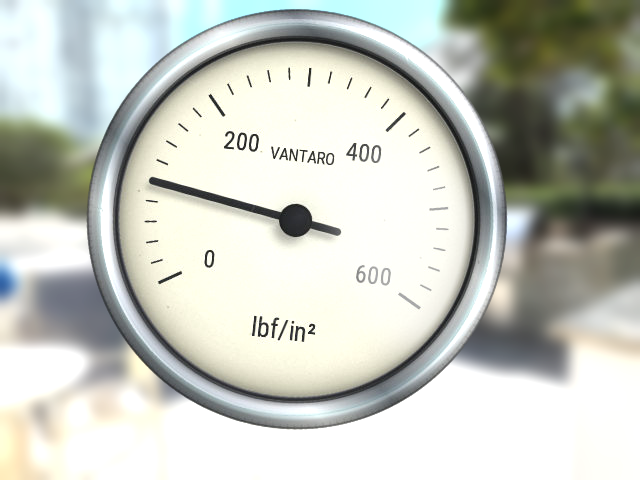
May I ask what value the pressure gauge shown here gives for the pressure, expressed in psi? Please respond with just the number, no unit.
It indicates 100
